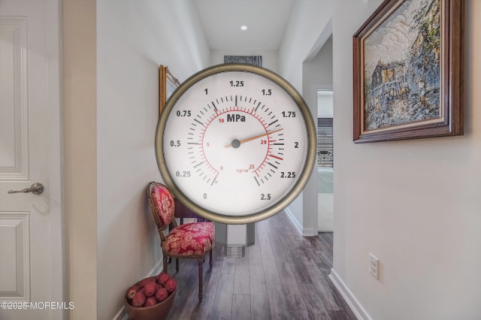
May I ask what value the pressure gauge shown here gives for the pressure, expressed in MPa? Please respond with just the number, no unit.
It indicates 1.85
